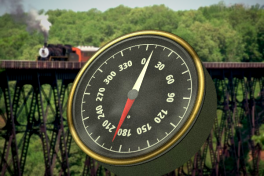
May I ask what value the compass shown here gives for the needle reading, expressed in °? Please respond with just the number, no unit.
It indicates 190
